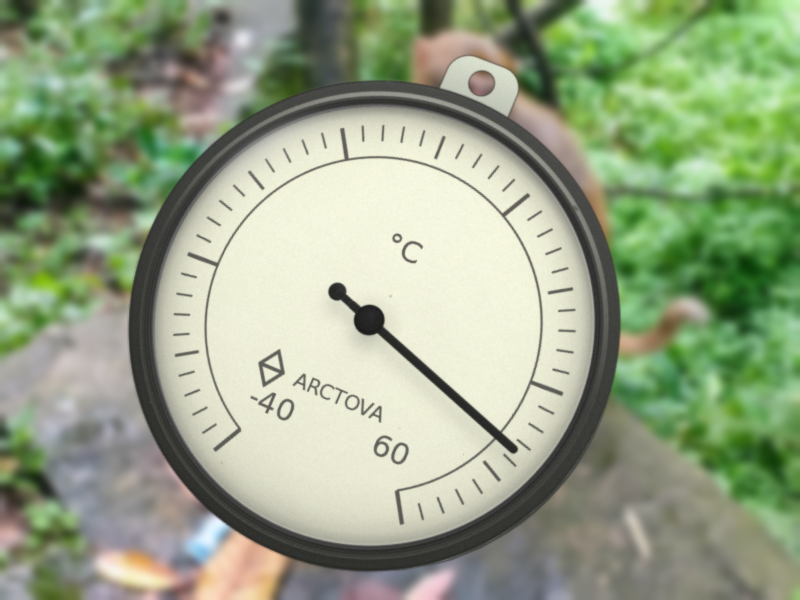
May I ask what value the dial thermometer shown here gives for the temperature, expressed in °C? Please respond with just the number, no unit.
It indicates 47
